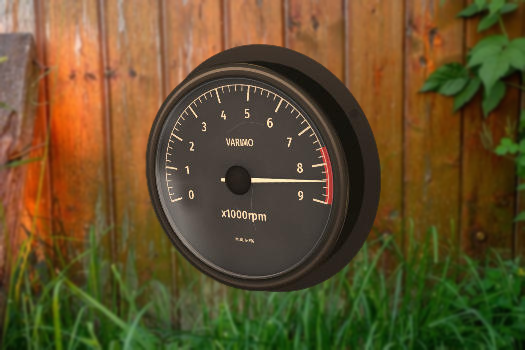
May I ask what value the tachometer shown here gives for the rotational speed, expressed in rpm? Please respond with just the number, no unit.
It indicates 8400
